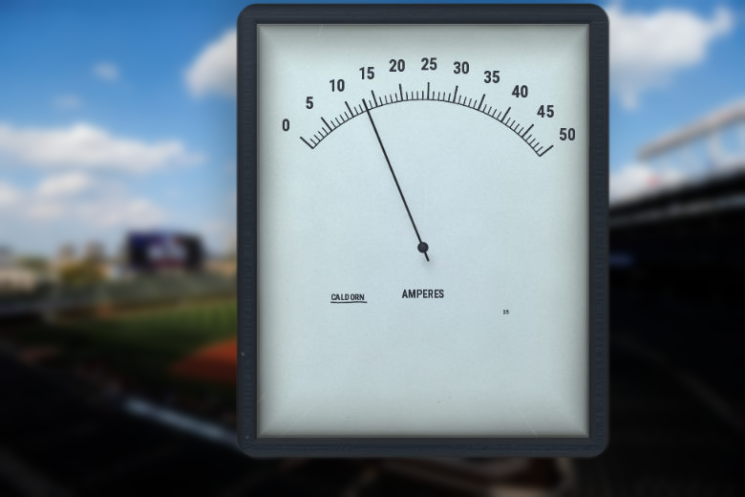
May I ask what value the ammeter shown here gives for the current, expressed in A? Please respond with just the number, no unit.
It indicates 13
